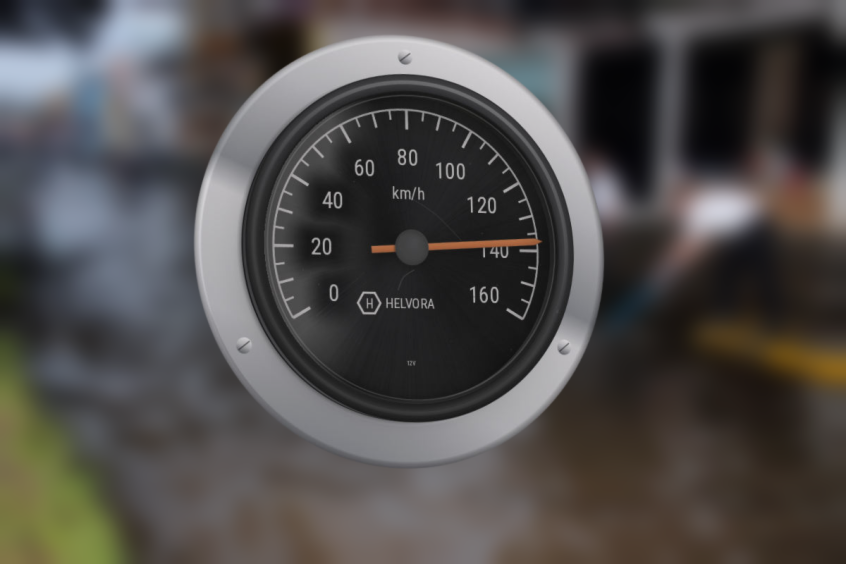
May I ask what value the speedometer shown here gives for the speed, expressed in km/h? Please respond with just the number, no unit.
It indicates 137.5
